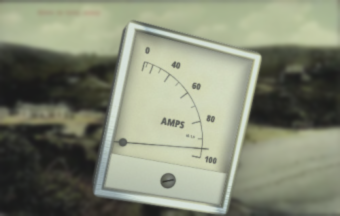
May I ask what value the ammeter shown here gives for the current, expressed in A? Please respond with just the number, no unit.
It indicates 95
